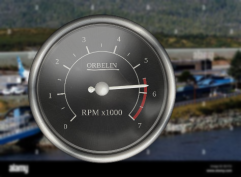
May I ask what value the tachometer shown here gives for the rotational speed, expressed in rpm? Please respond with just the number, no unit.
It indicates 5750
